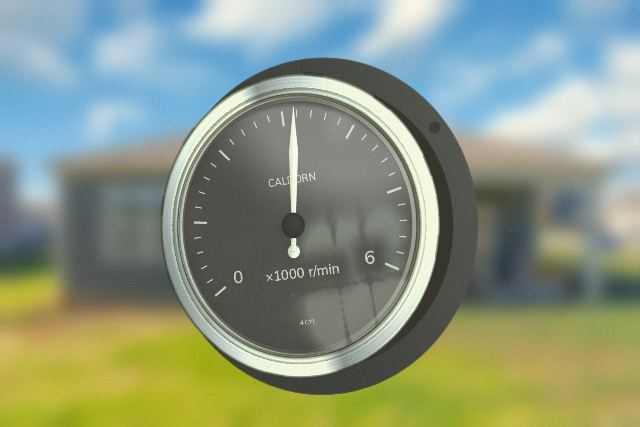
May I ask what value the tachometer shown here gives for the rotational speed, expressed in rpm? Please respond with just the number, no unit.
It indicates 3200
